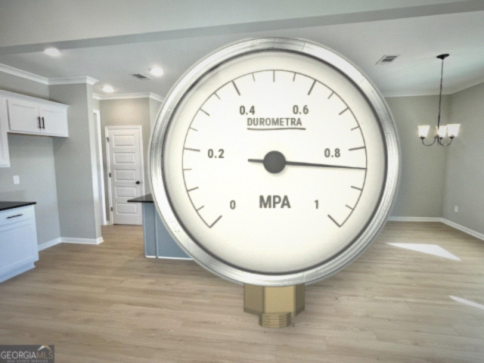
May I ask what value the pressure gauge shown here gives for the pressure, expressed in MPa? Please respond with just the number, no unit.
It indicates 0.85
